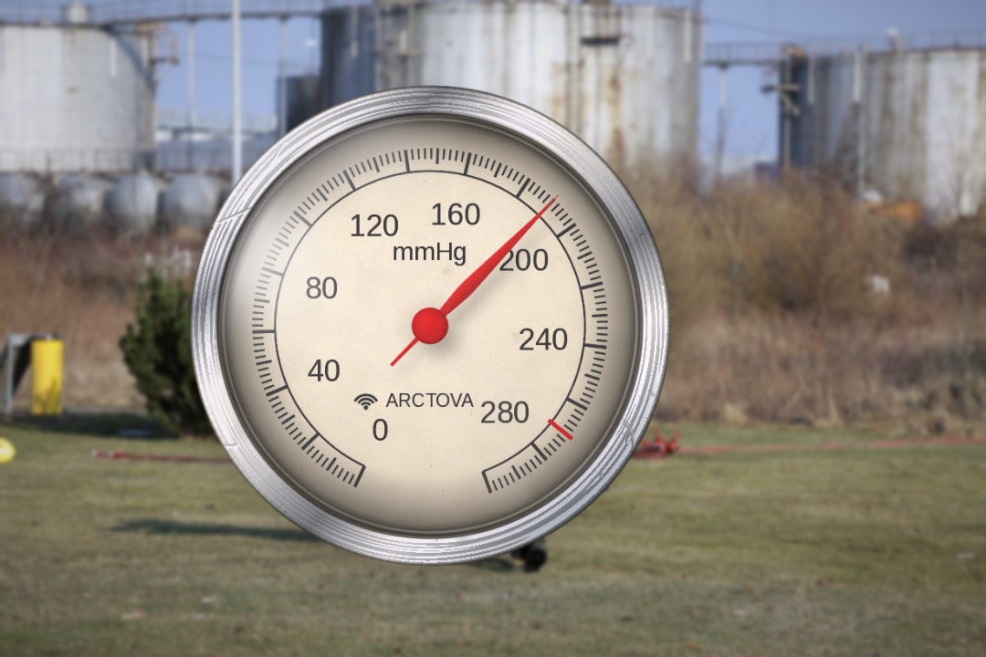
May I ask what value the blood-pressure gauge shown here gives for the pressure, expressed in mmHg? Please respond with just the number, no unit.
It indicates 190
